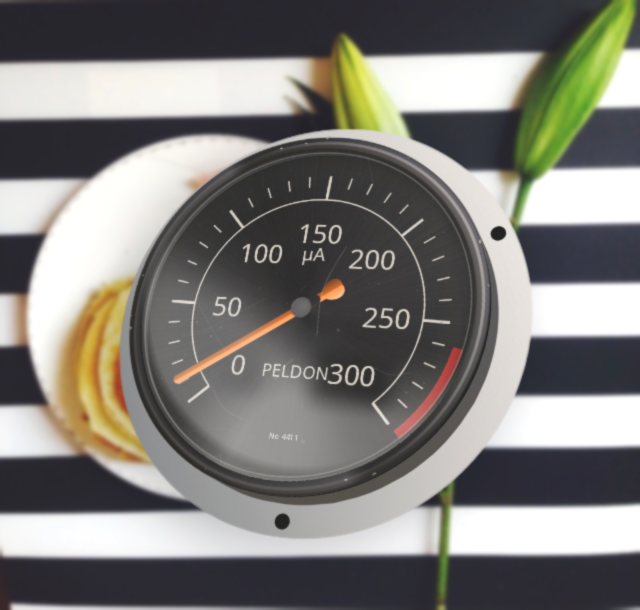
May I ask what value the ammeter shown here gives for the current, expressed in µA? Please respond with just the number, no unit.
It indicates 10
